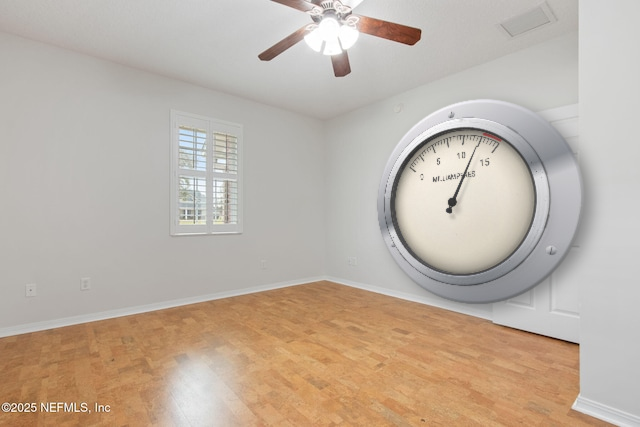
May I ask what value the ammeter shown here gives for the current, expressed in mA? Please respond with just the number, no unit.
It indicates 12.5
